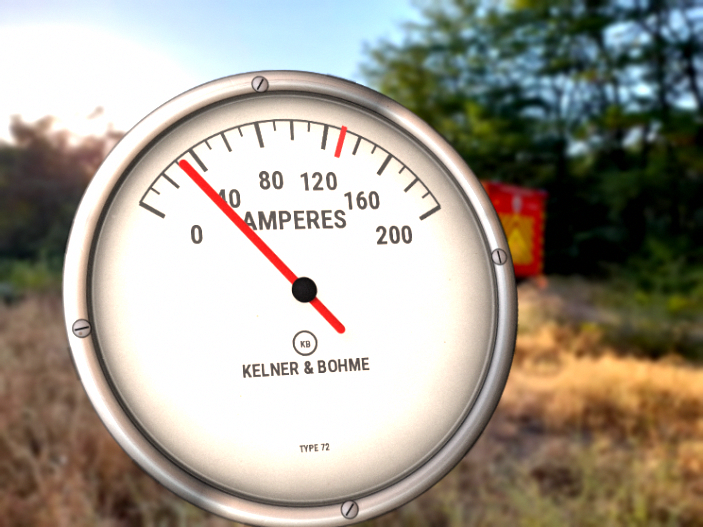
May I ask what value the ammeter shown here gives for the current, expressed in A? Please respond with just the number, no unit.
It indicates 30
